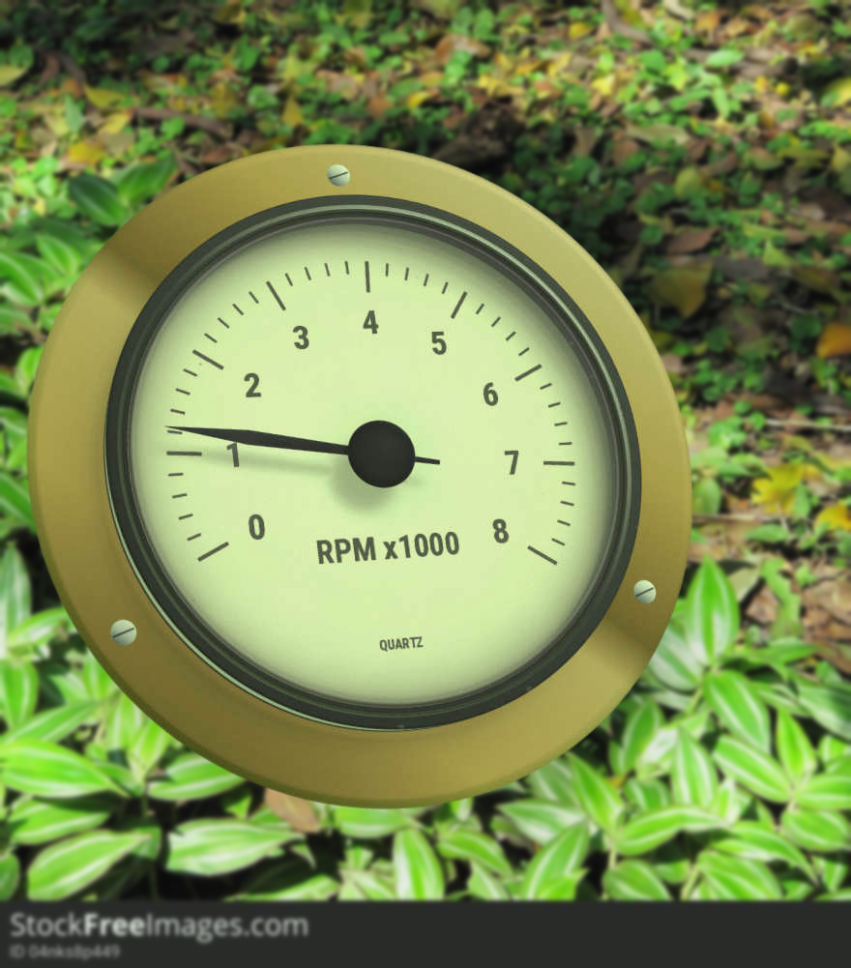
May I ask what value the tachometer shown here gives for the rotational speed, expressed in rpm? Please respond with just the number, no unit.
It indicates 1200
